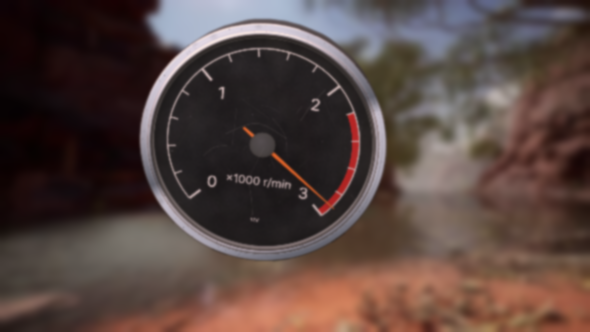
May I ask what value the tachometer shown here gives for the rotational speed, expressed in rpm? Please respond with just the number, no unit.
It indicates 2900
